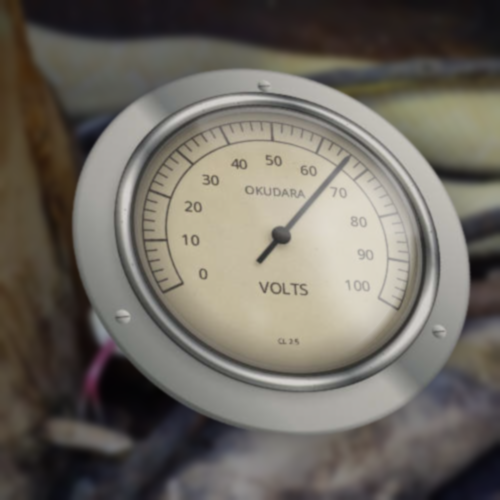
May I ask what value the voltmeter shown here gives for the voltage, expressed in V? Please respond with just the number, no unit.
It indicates 66
